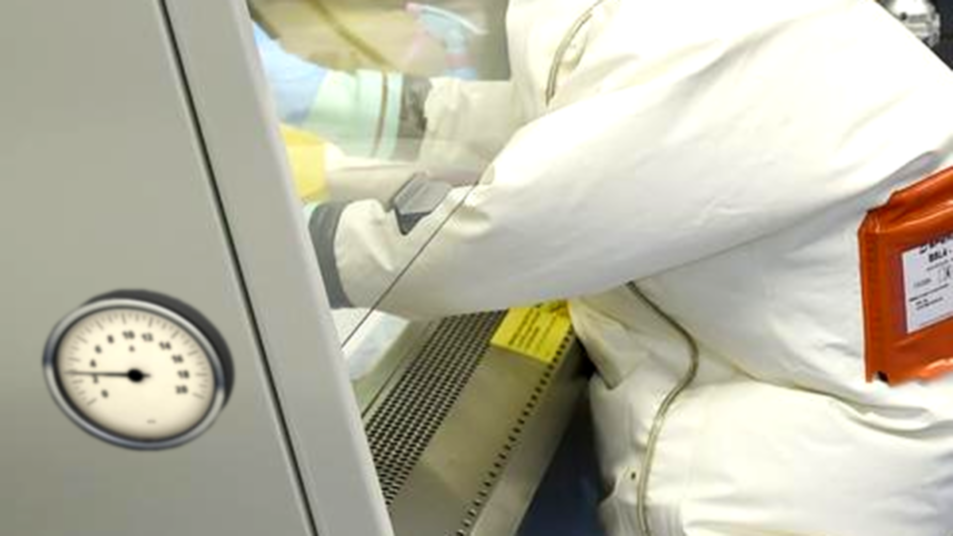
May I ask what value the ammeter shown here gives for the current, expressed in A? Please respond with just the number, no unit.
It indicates 3
